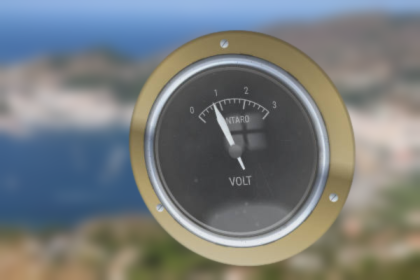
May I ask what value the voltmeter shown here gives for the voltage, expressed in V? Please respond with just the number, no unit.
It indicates 0.8
